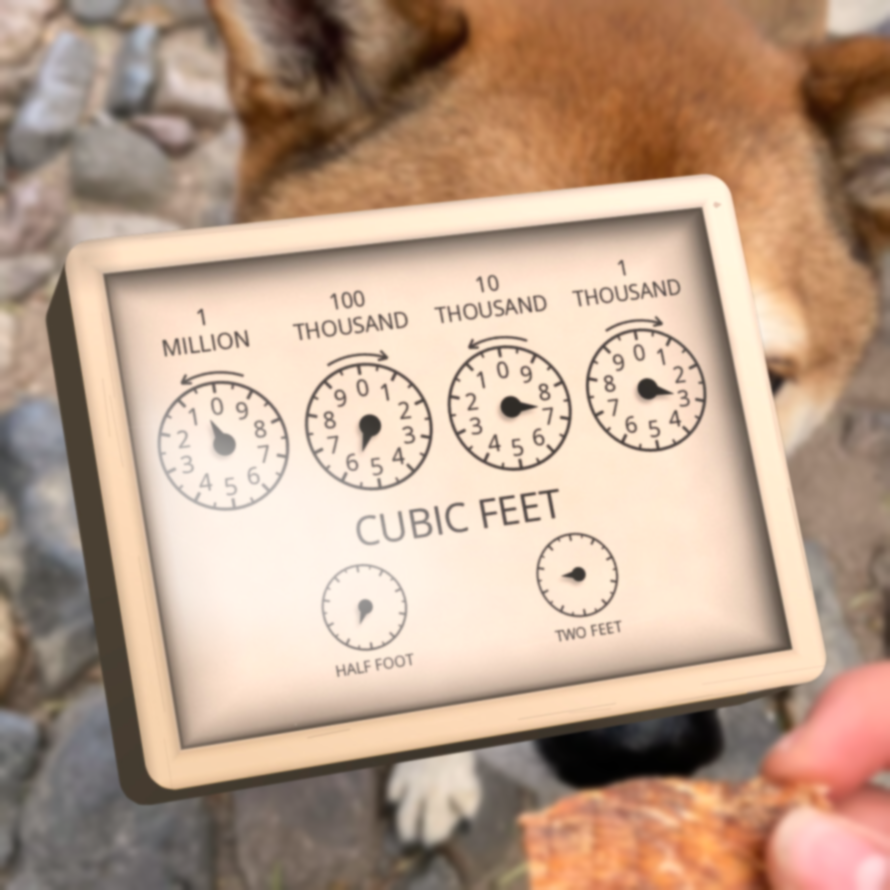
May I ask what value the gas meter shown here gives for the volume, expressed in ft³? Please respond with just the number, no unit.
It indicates 57300
